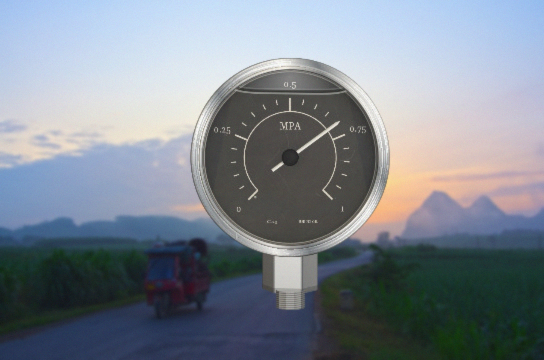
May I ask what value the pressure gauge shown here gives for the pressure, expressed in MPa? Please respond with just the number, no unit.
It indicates 0.7
